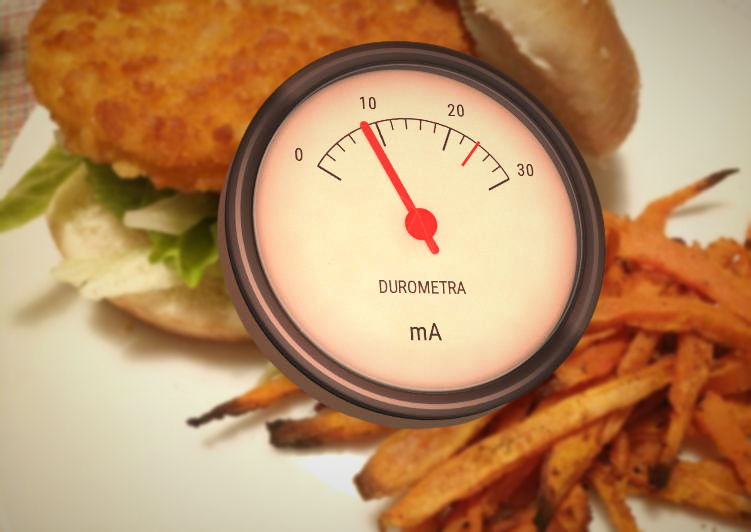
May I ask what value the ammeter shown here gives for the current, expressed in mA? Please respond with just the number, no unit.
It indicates 8
